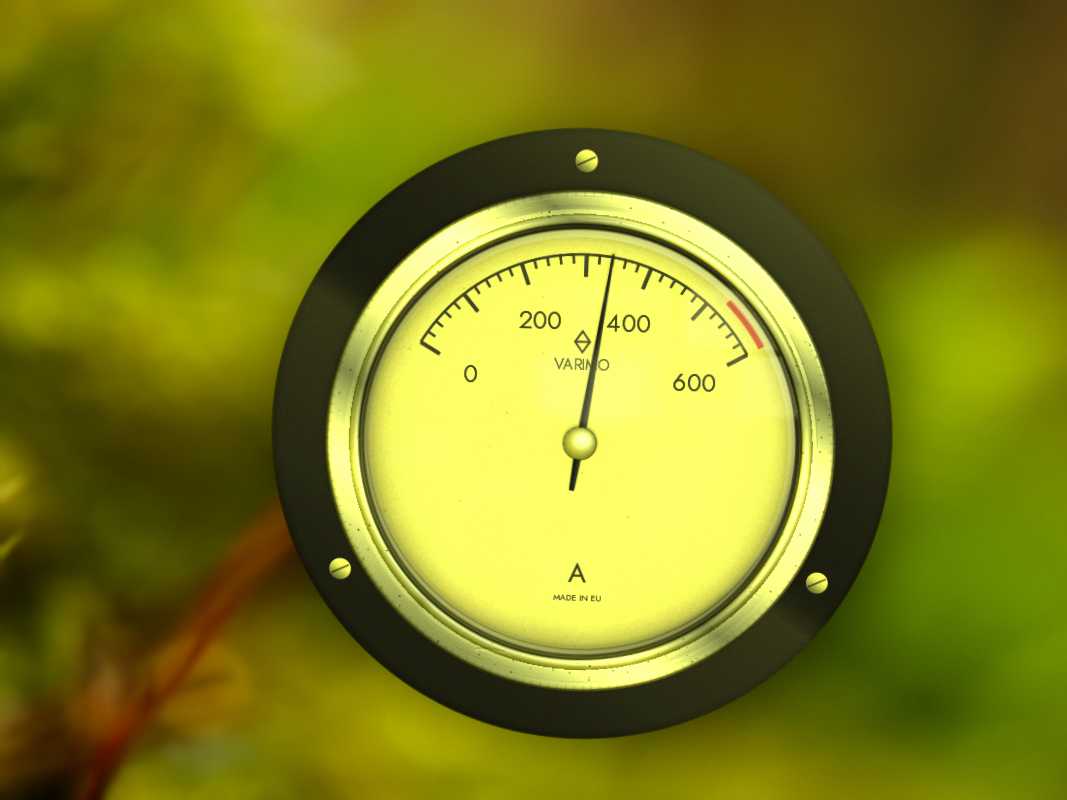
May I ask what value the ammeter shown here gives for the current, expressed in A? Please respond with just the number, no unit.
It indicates 340
